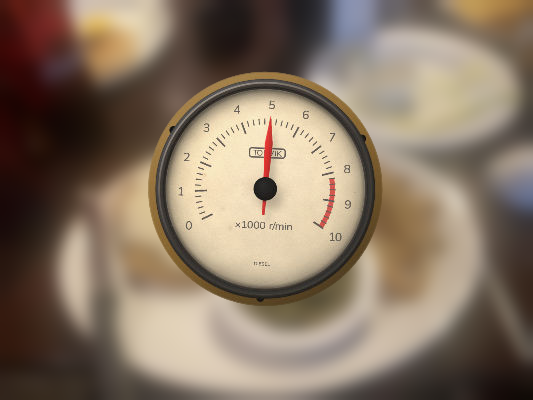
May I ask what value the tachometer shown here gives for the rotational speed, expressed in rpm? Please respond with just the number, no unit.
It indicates 5000
